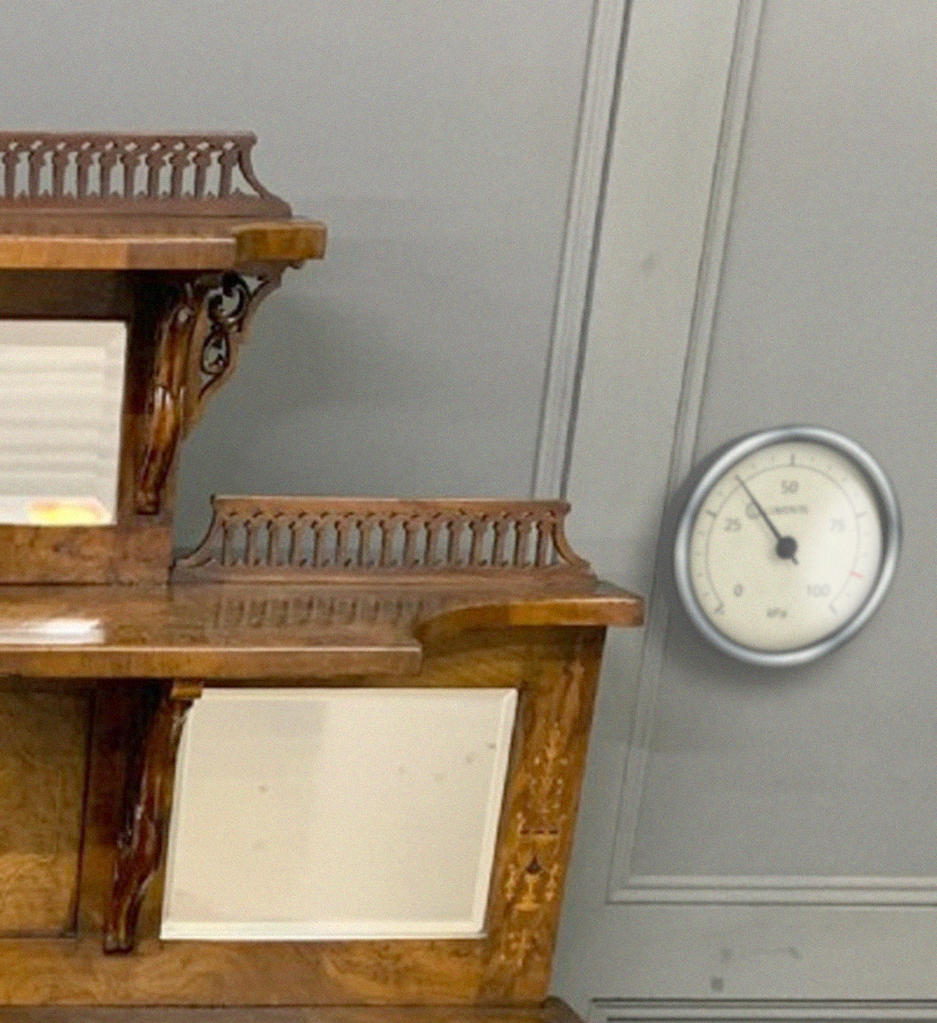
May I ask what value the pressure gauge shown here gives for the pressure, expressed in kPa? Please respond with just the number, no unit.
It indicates 35
